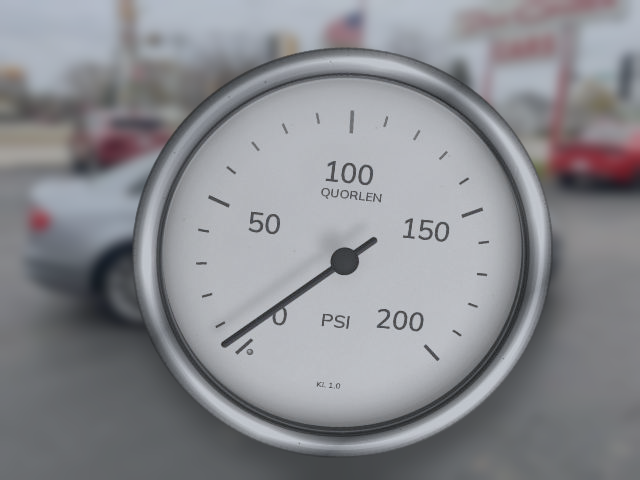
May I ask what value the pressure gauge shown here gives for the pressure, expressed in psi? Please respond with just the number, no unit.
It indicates 5
